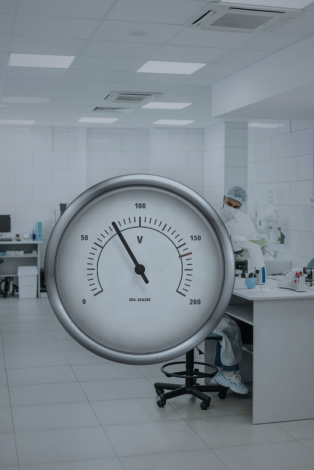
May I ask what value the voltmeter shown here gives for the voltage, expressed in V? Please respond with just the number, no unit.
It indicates 75
